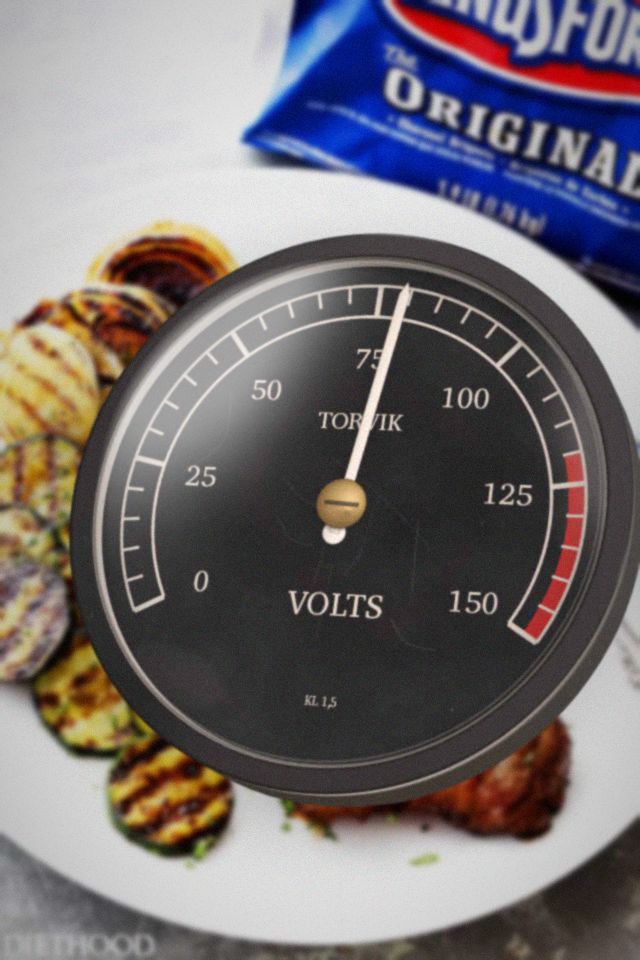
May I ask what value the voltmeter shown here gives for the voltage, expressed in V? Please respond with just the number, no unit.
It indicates 80
